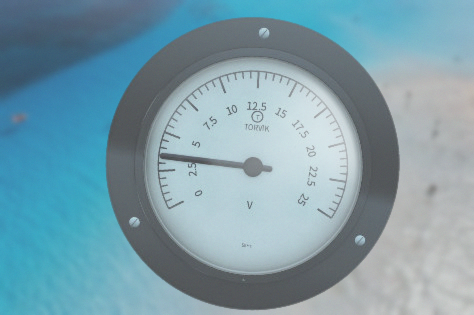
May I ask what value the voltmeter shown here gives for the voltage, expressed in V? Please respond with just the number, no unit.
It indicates 3.5
